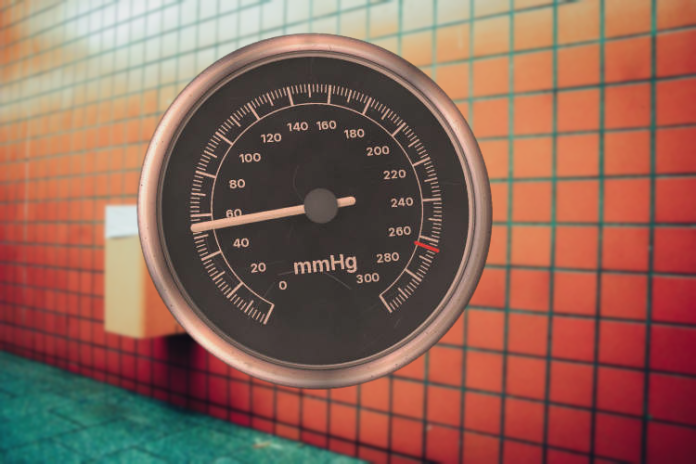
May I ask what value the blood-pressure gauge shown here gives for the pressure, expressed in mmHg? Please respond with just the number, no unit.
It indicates 54
